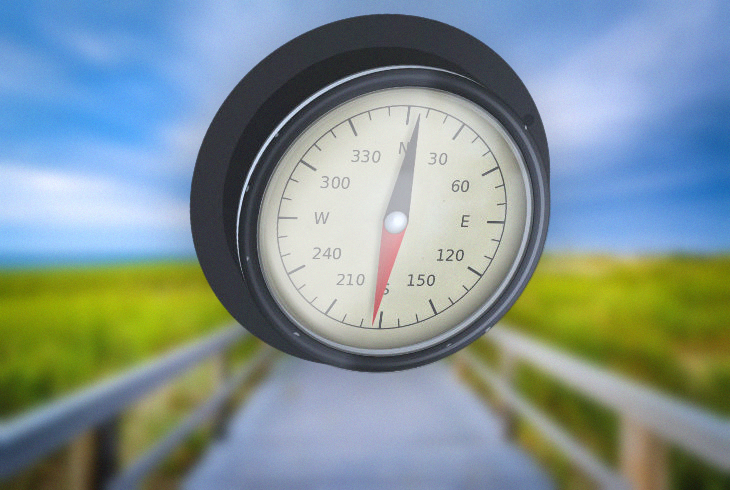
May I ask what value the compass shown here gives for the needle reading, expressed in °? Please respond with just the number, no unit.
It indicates 185
